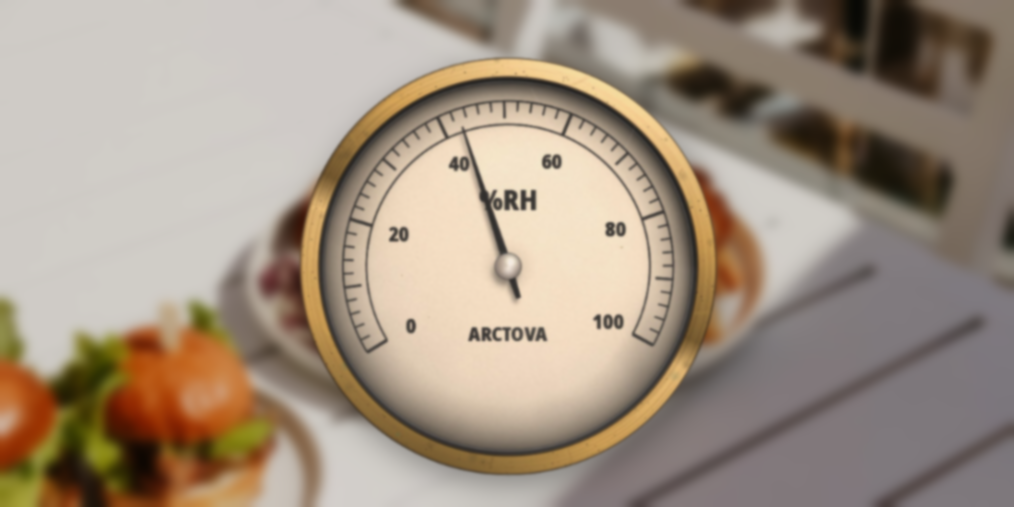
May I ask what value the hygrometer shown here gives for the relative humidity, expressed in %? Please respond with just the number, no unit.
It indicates 43
